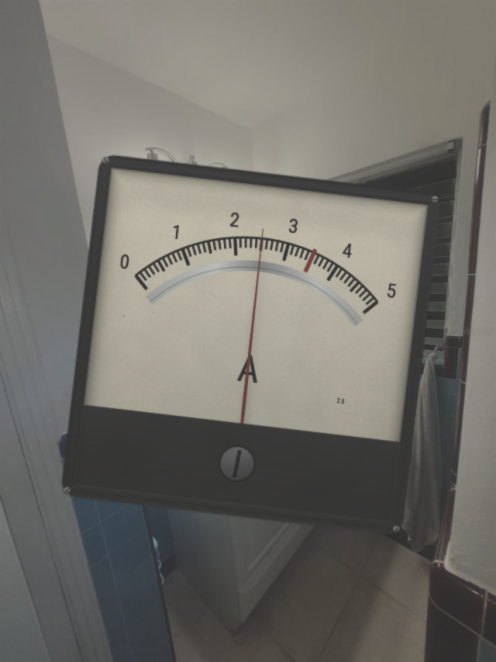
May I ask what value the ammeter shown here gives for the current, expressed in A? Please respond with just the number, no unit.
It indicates 2.5
